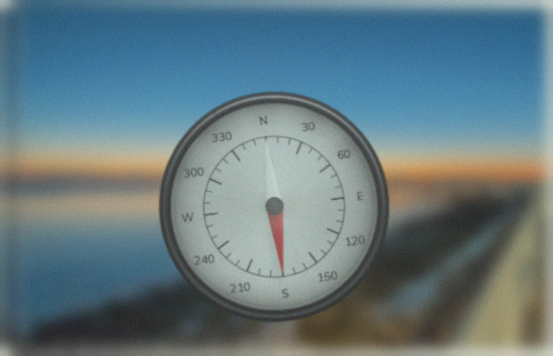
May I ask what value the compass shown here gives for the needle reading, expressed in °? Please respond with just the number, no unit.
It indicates 180
